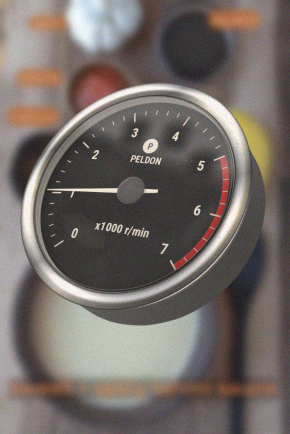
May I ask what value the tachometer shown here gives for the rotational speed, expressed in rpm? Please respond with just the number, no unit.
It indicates 1000
